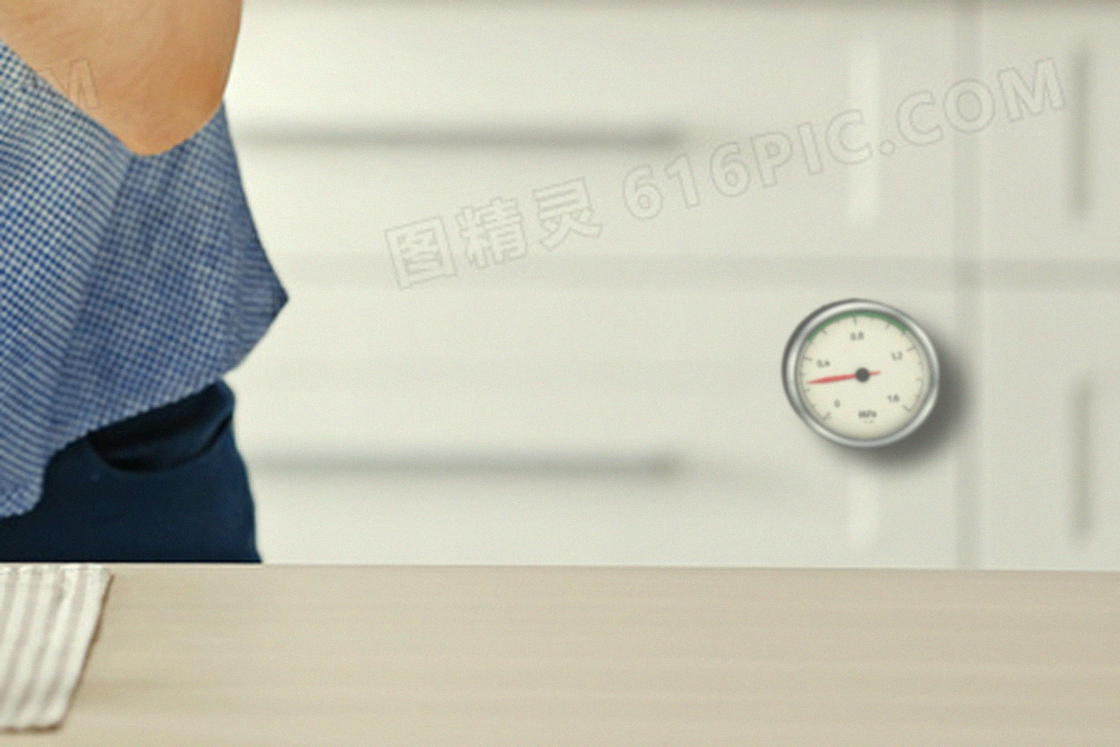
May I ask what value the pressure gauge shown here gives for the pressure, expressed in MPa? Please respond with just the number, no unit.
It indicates 0.25
